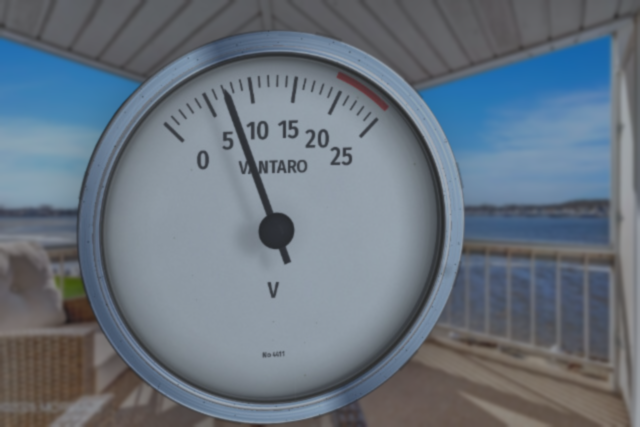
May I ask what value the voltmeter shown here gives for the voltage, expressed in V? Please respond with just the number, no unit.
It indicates 7
